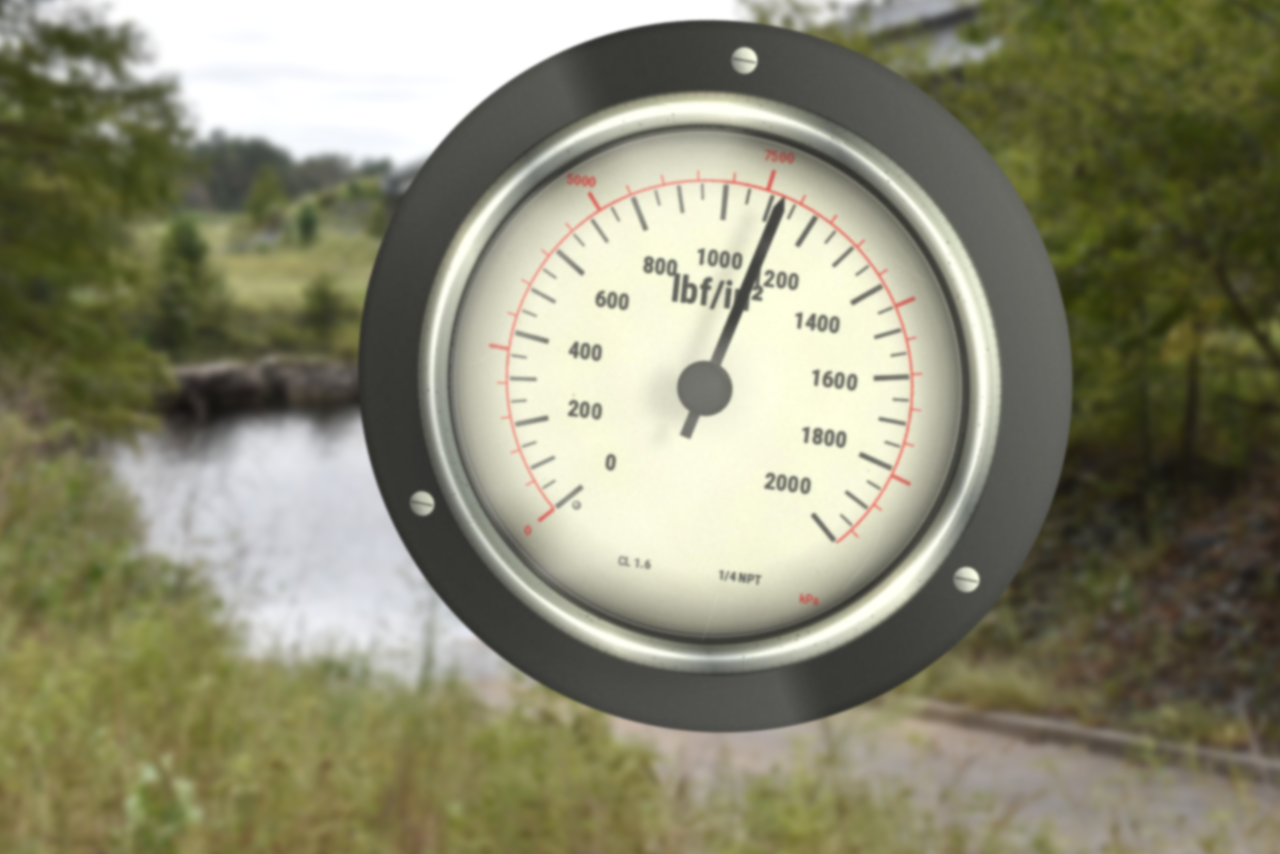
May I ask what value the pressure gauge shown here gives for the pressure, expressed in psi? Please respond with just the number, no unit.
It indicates 1125
